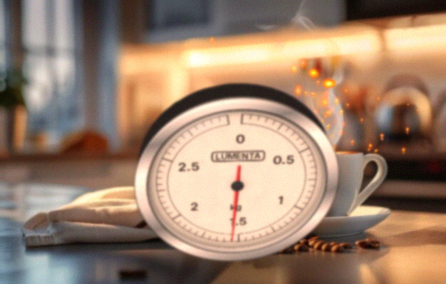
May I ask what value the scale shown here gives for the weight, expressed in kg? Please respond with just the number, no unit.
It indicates 1.55
